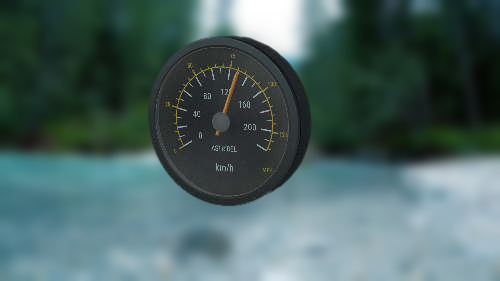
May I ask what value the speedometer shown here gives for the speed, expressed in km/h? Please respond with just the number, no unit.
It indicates 130
